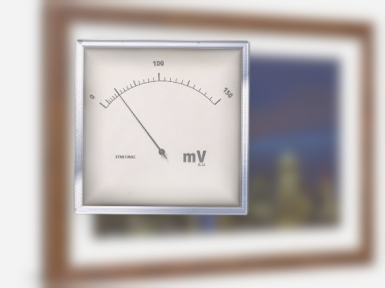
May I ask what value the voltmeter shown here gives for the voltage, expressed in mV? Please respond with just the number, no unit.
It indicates 50
